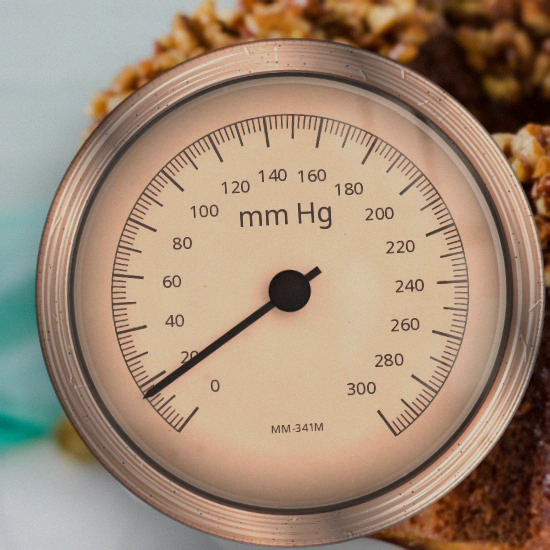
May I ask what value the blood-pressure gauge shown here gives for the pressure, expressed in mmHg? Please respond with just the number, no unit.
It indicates 16
